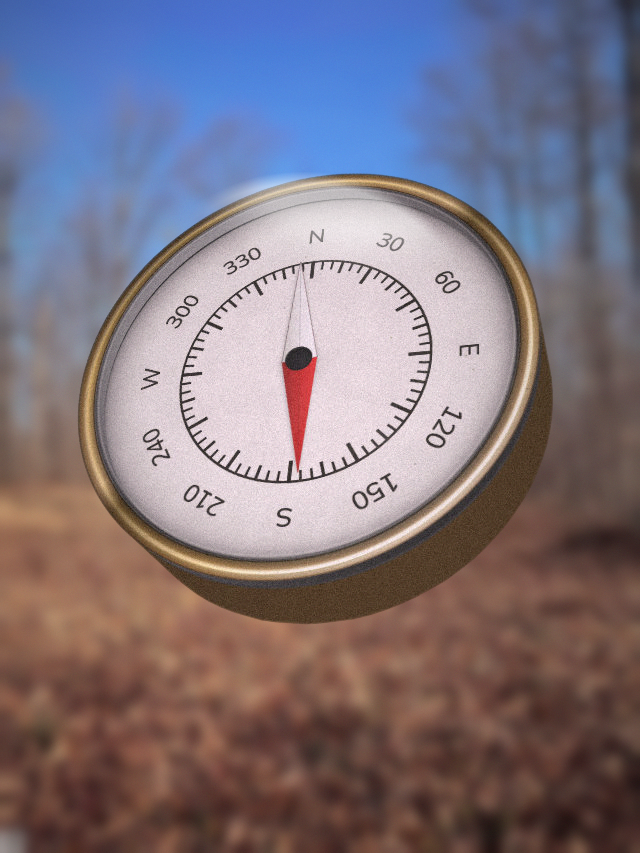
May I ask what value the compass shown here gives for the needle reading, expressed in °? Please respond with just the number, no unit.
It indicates 175
